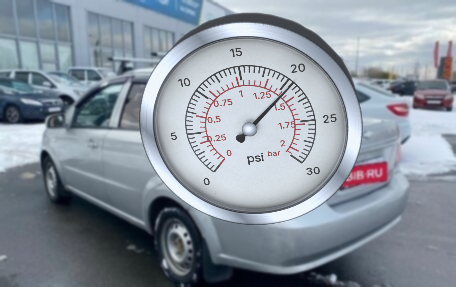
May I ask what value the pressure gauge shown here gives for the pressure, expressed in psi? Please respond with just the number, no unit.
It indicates 20.5
